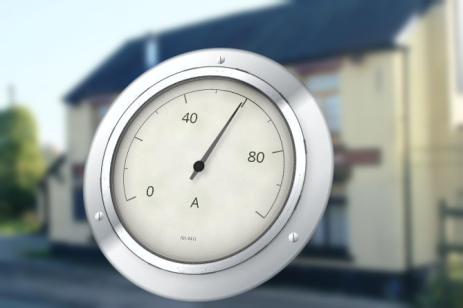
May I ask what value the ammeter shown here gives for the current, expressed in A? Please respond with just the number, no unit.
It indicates 60
